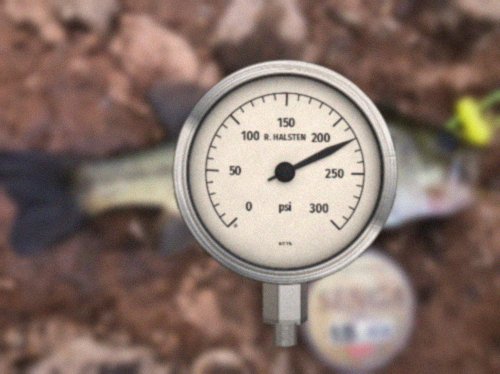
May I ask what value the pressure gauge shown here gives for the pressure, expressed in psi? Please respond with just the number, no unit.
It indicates 220
